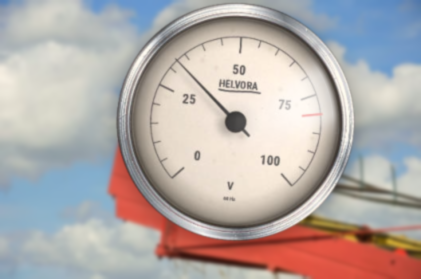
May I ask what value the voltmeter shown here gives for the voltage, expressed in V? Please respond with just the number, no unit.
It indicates 32.5
